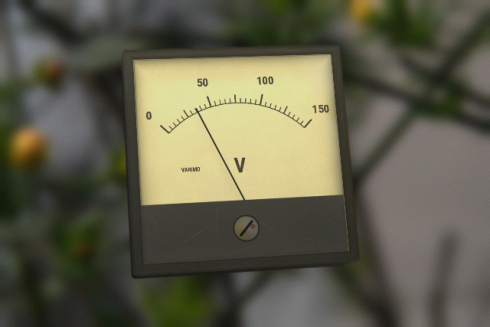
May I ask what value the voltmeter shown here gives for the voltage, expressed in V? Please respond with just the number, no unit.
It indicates 35
